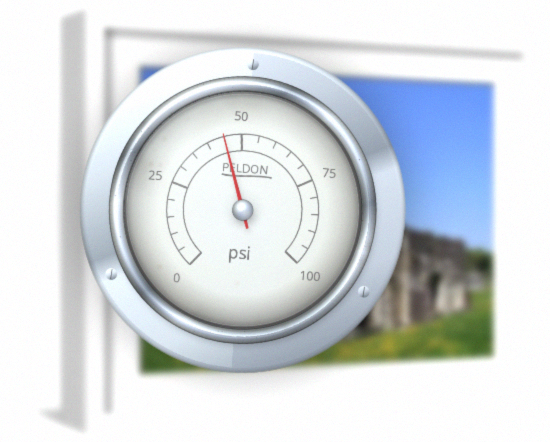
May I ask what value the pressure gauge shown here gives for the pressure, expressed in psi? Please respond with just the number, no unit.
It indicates 45
